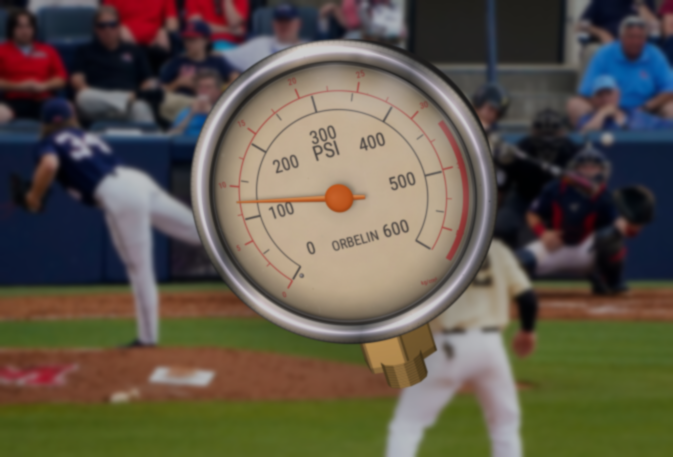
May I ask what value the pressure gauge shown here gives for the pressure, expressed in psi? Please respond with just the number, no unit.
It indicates 125
